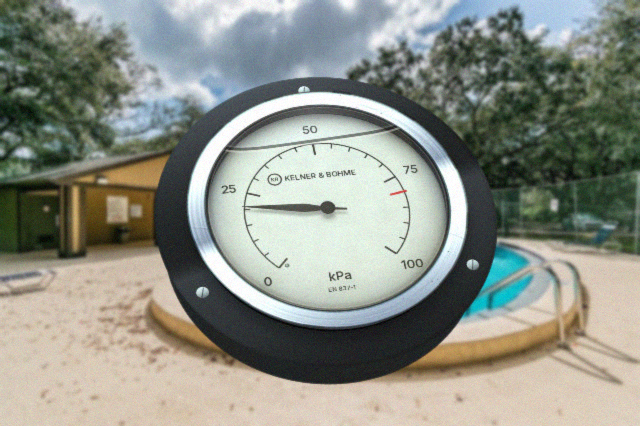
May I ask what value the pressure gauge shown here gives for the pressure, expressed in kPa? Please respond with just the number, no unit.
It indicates 20
